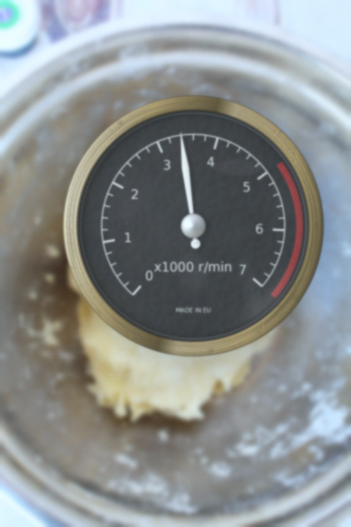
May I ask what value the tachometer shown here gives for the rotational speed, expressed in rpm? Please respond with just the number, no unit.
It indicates 3400
